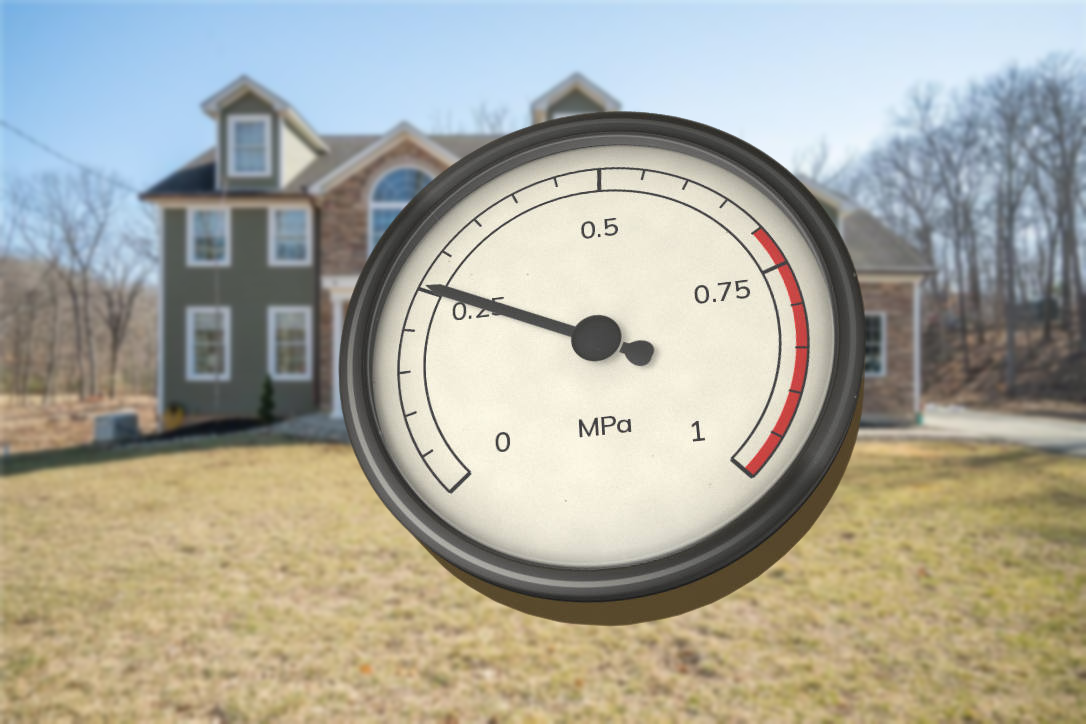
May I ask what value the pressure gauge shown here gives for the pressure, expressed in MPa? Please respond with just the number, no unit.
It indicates 0.25
